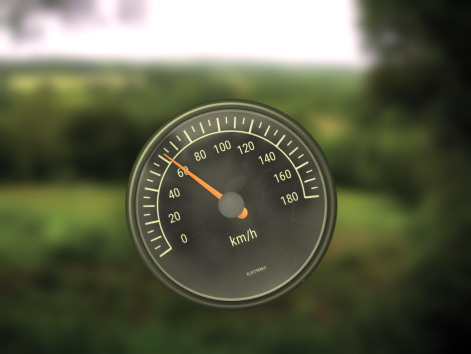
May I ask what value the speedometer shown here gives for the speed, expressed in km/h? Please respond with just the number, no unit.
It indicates 62.5
